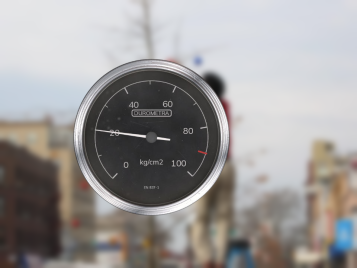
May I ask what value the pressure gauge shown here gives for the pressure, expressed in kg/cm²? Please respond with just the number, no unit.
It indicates 20
